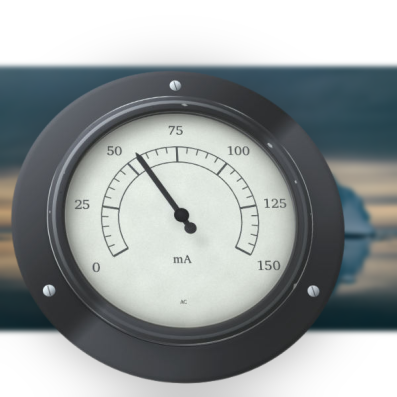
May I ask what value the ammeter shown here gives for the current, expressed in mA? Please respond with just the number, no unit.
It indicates 55
